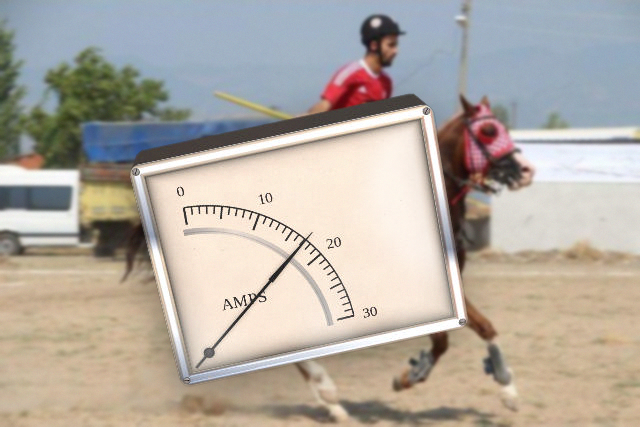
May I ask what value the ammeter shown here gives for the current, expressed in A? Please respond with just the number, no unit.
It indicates 17
